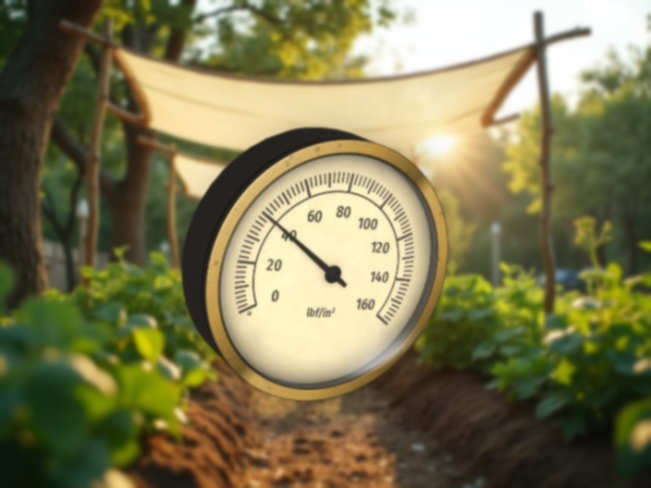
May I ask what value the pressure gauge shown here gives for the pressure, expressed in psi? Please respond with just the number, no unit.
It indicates 40
